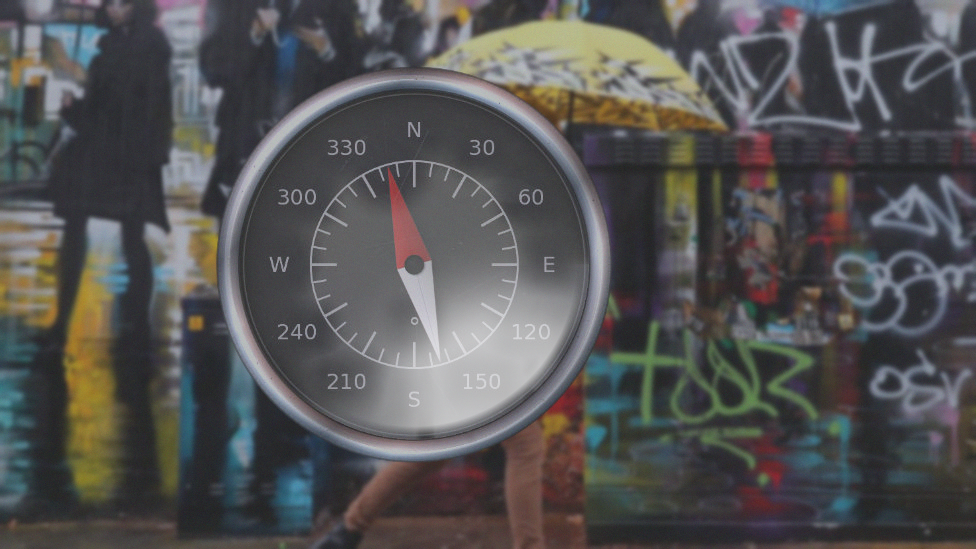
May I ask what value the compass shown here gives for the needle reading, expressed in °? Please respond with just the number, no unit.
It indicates 345
